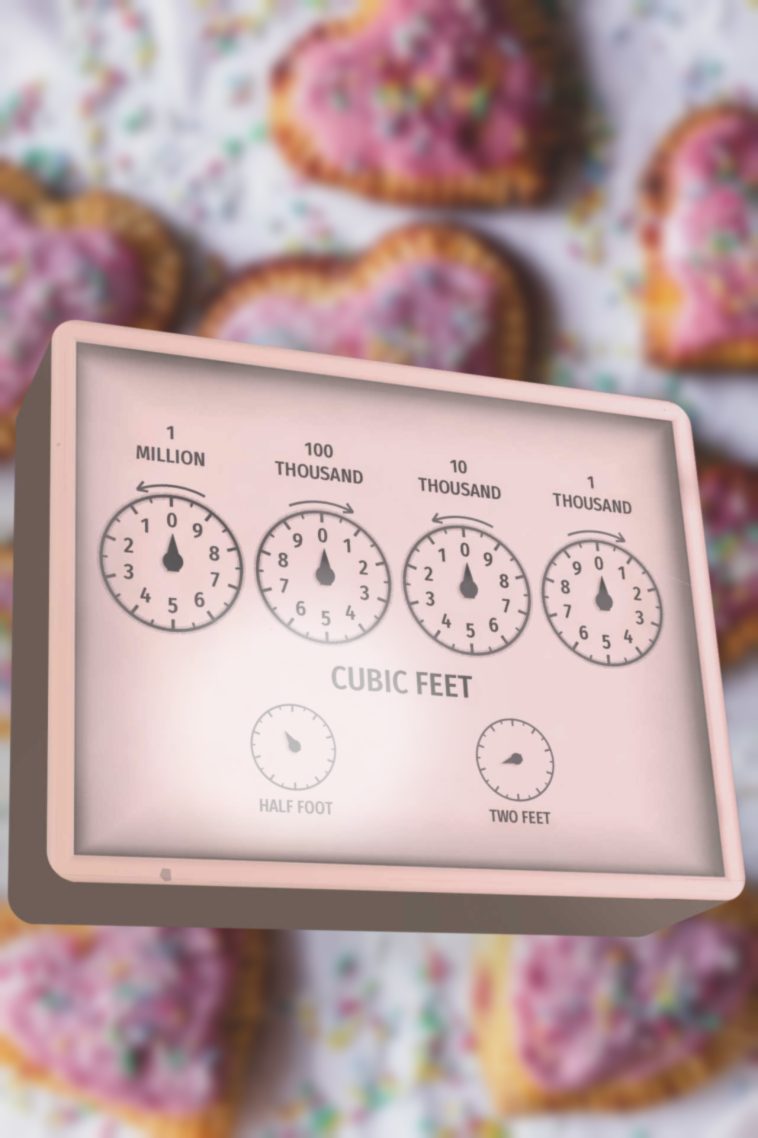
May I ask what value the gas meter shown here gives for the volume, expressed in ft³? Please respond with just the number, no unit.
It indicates 0
